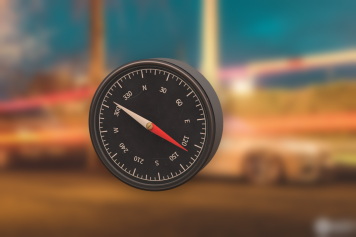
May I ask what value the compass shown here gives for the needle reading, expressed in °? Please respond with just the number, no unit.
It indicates 130
